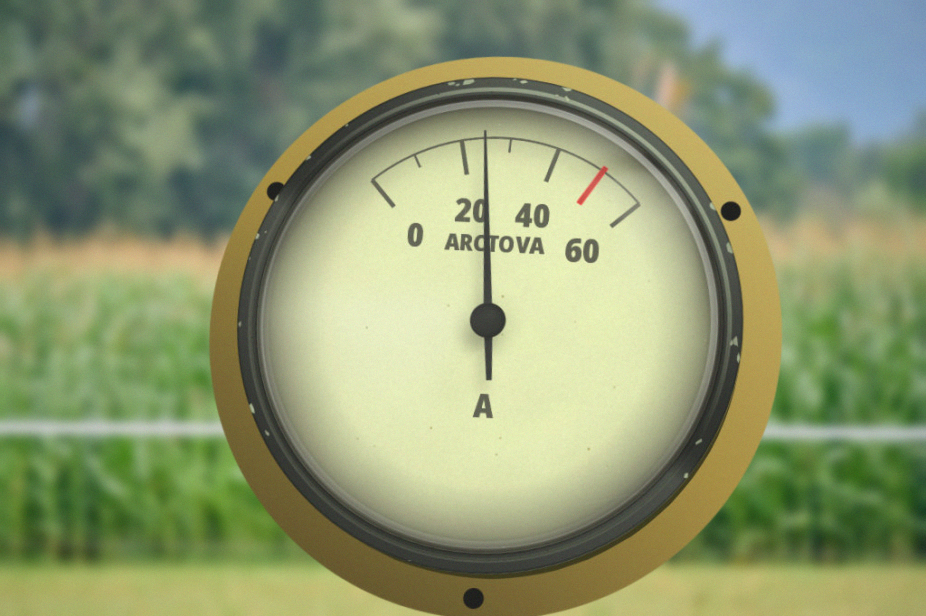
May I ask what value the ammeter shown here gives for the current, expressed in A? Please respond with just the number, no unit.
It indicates 25
